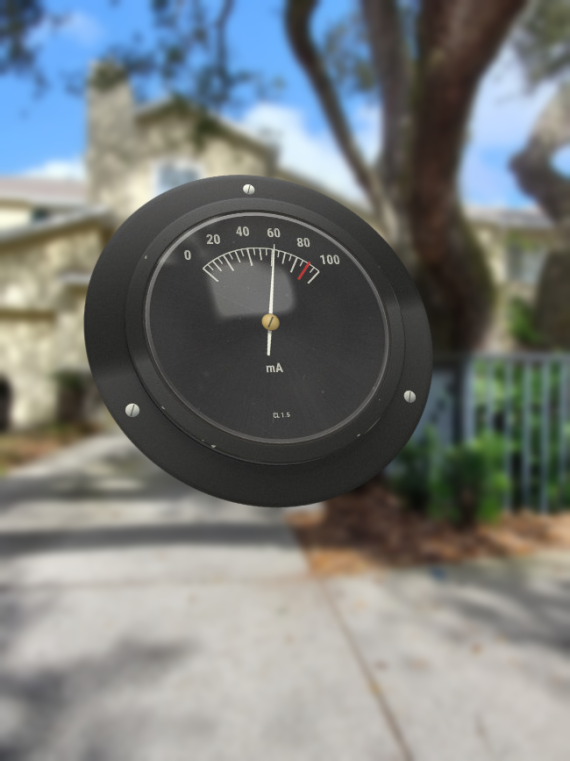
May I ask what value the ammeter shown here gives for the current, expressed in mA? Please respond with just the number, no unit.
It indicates 60
